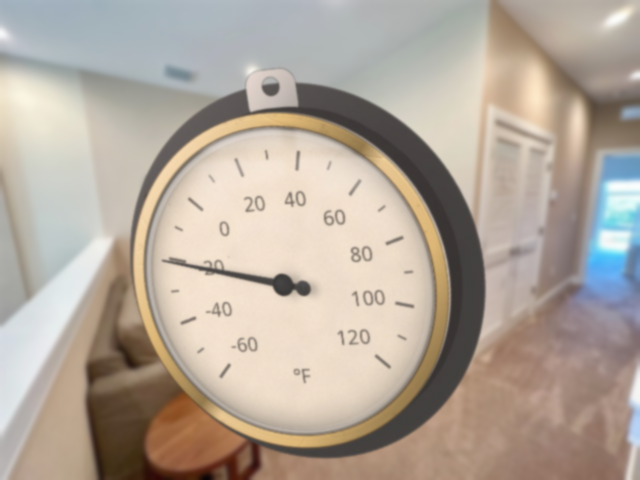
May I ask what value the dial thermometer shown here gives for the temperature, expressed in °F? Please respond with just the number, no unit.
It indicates -20
